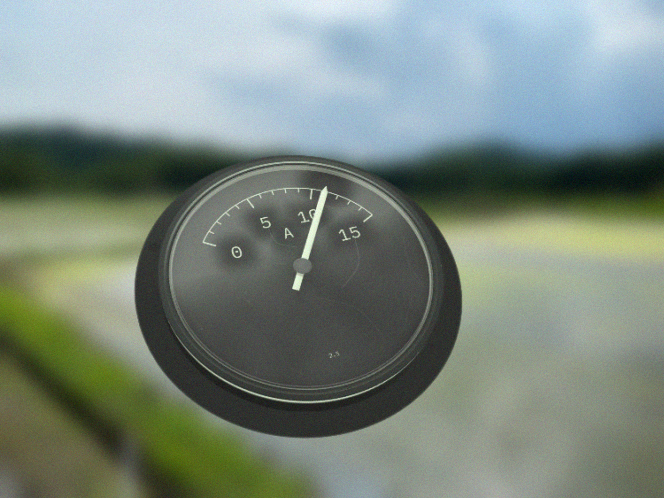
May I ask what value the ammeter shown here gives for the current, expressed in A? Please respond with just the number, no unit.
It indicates 11
